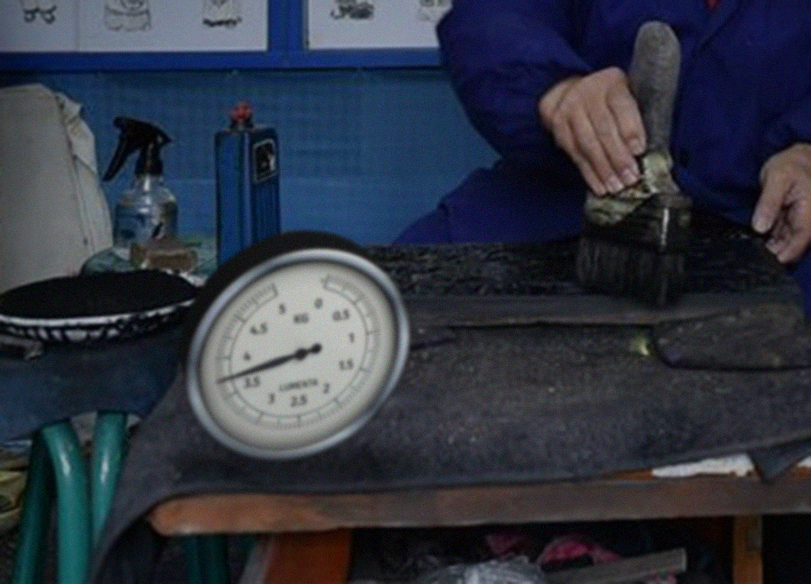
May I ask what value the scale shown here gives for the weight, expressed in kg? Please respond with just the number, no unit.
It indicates 3.75
